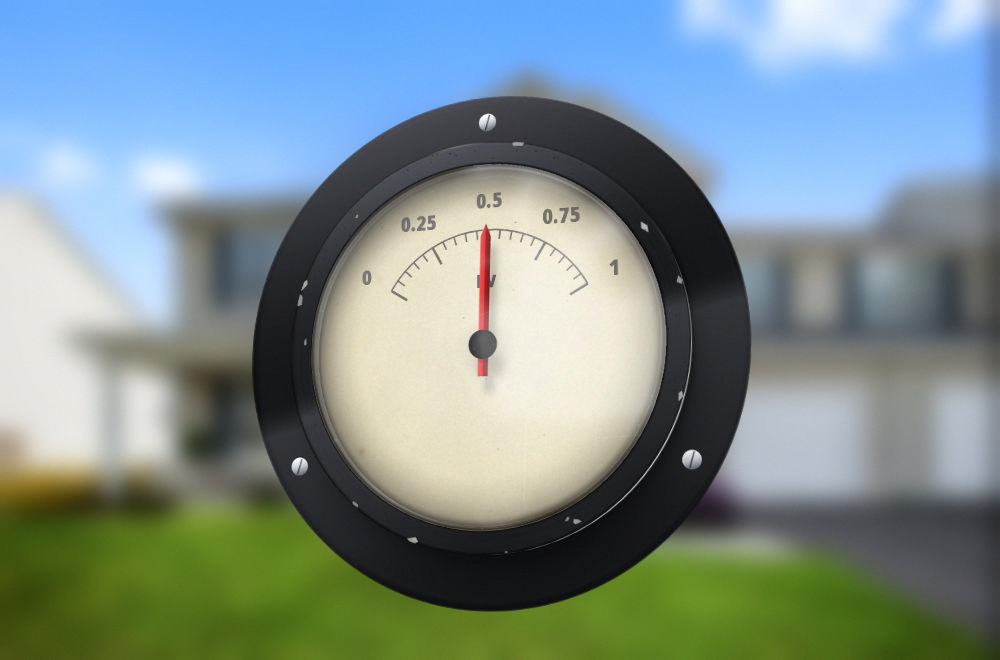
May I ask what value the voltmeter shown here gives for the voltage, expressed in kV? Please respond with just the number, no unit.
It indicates 0.5
